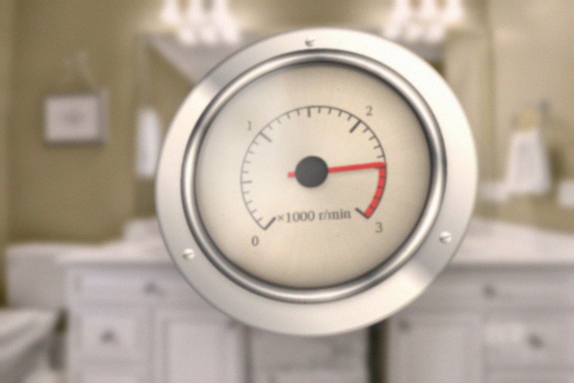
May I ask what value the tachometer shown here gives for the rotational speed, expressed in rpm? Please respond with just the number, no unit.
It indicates 2500
